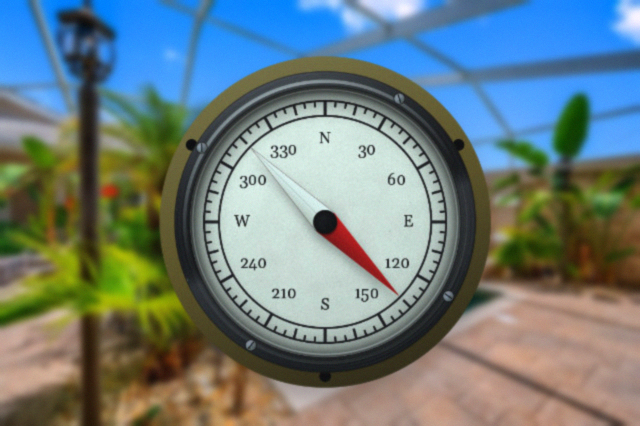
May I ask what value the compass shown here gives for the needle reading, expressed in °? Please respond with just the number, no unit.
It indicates 135
